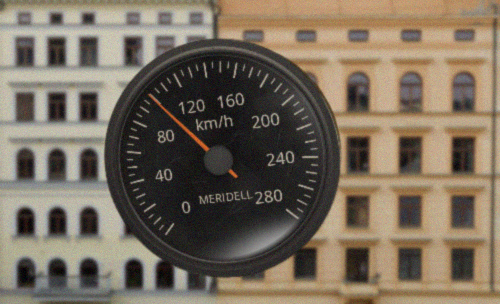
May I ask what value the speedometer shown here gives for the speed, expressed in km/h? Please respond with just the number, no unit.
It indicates 100
